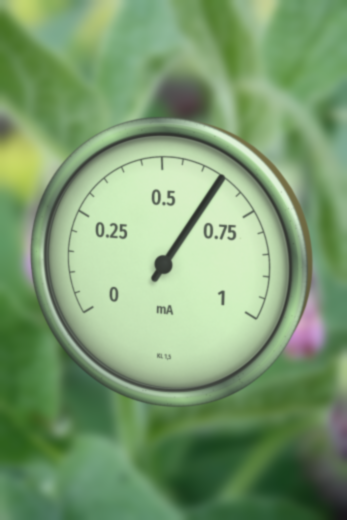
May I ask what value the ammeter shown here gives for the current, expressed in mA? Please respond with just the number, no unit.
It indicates 0.65
